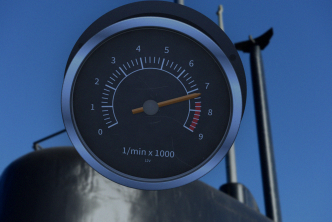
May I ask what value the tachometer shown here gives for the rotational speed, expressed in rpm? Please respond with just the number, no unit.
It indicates 7200
